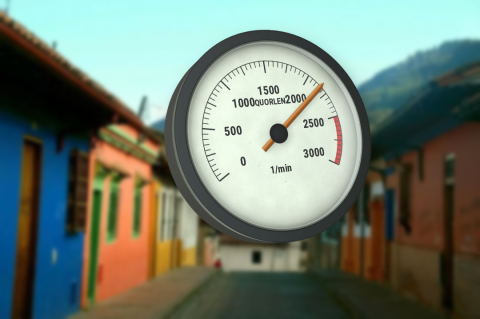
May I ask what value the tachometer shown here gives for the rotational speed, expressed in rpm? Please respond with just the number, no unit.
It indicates 2150
